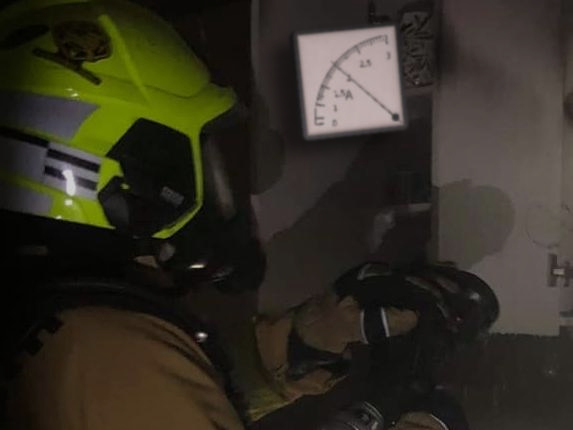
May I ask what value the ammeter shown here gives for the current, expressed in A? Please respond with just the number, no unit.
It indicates 2
